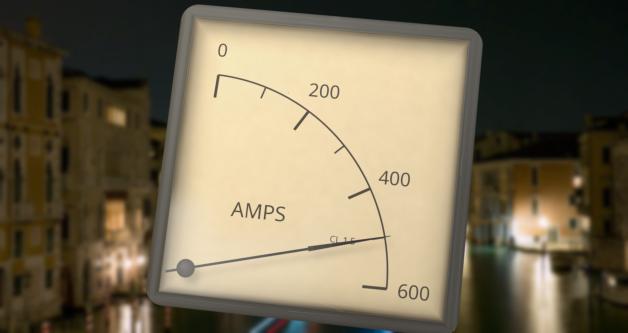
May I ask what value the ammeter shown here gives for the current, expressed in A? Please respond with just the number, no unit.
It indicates 500
